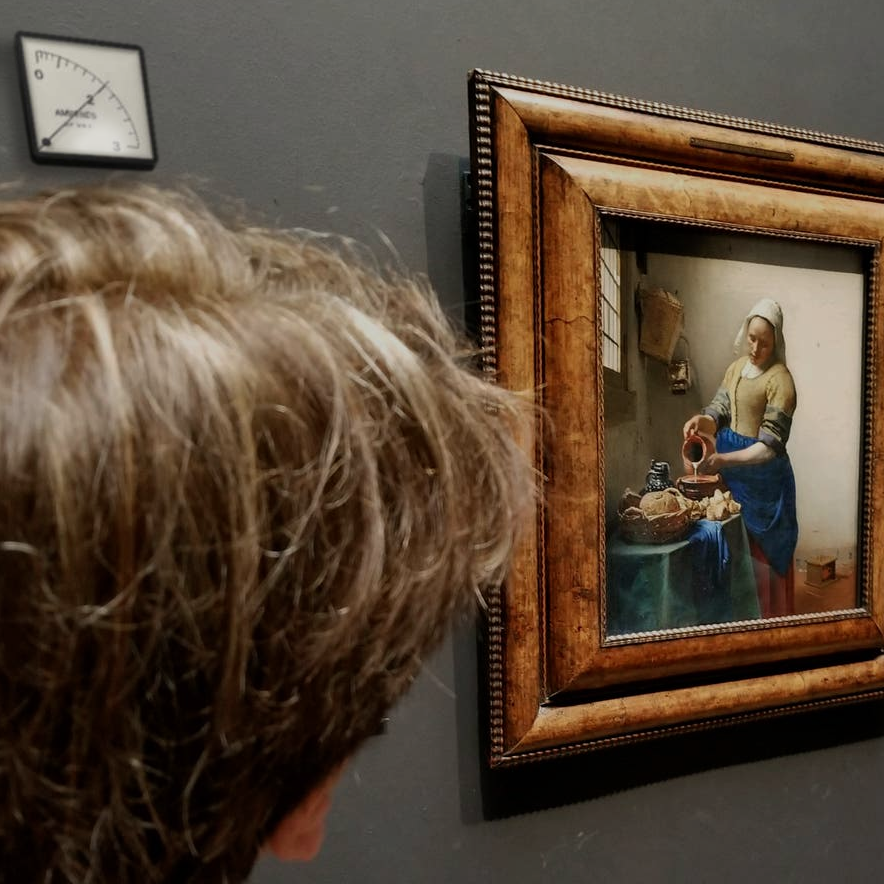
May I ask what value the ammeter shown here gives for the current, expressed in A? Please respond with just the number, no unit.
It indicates 2
